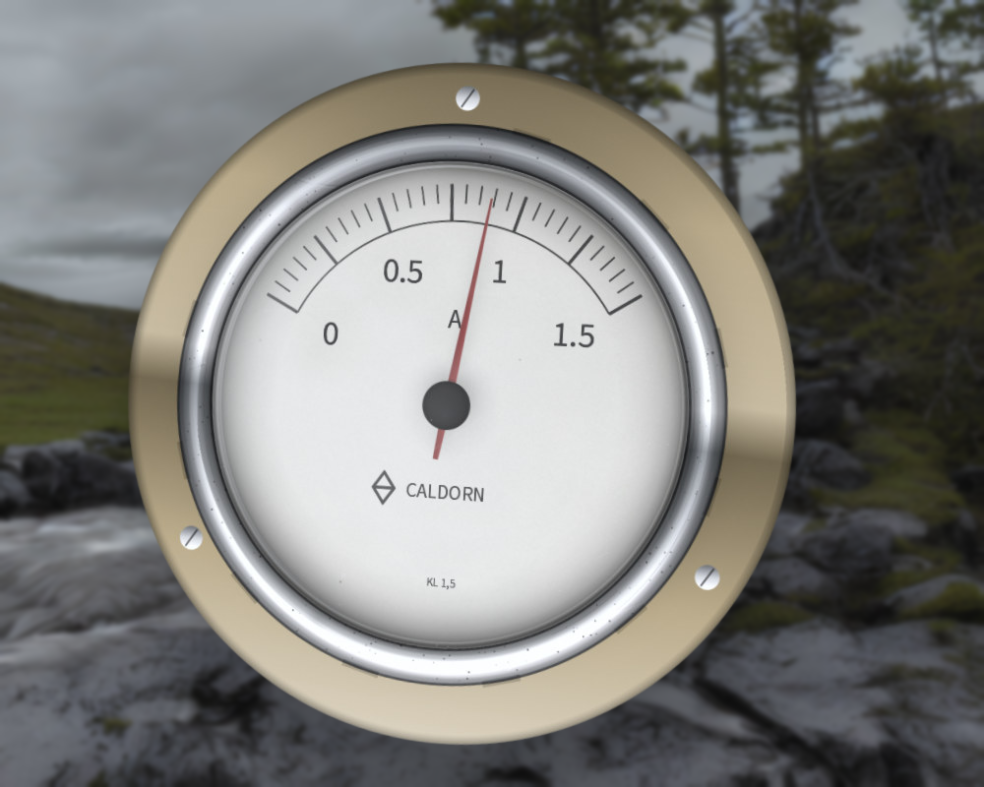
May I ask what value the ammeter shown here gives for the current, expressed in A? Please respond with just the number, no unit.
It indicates 0.9
